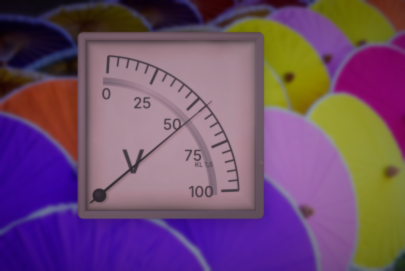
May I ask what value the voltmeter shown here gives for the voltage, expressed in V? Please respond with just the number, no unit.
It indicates 55
